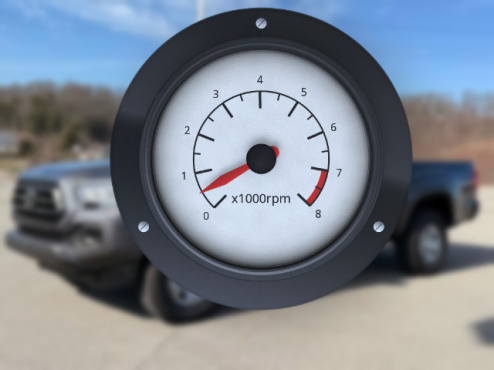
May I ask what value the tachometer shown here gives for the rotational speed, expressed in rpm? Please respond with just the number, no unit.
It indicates 500
